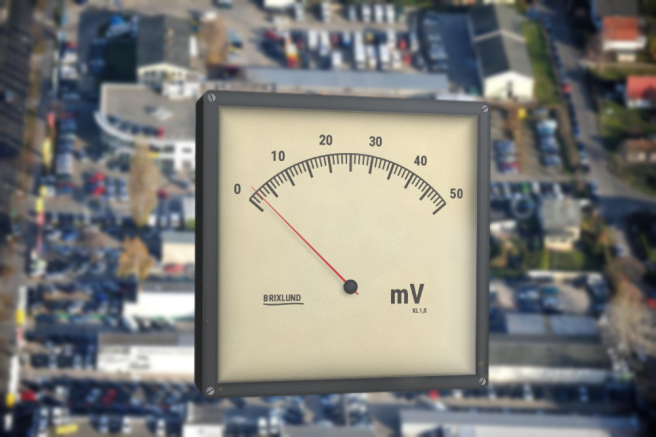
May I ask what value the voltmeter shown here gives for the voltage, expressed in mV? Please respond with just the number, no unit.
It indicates 2
